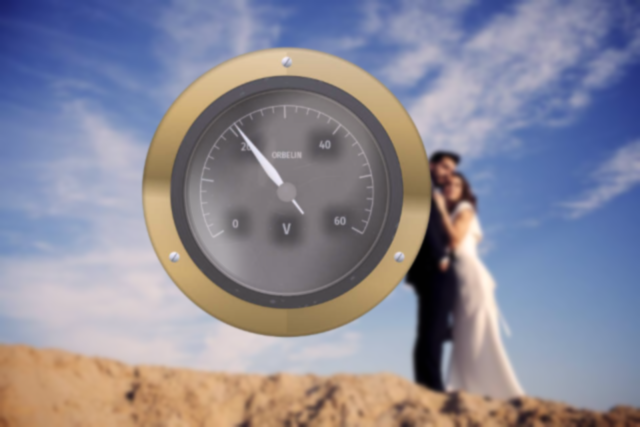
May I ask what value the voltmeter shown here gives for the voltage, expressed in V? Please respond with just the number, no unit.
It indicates 21
